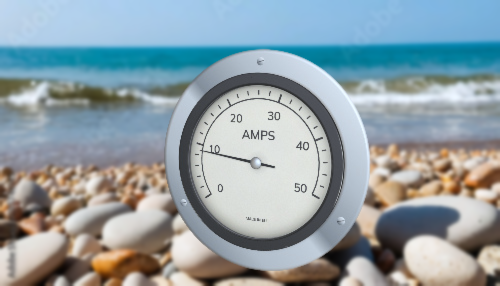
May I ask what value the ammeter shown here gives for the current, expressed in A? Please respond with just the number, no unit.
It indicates 9
